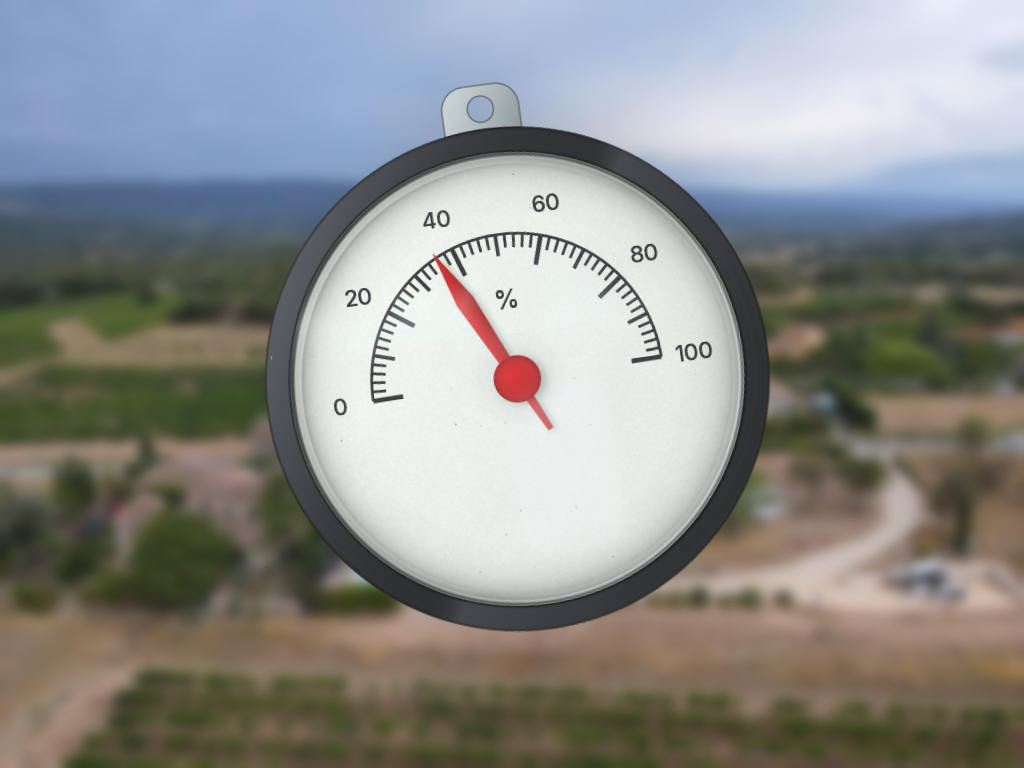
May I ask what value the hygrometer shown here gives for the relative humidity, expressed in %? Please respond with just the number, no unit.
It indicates 36
